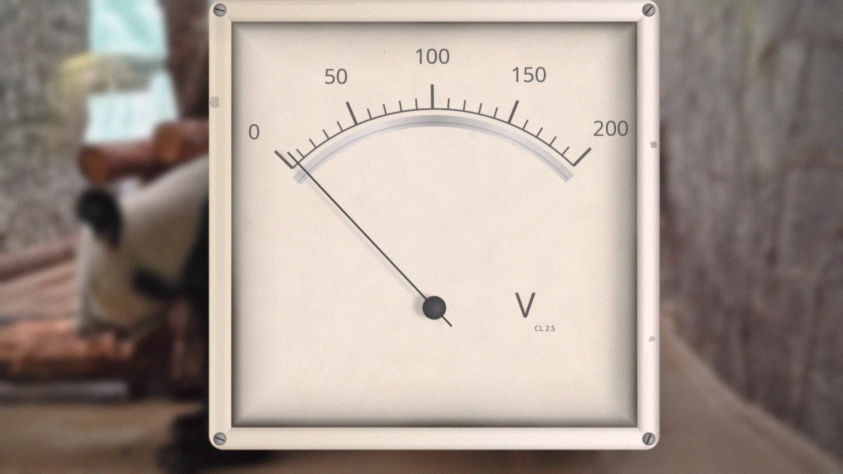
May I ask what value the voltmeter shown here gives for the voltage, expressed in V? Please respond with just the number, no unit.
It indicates 5
